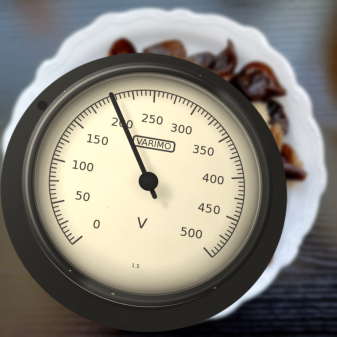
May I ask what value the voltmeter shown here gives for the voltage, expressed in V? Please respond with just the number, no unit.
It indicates 200
